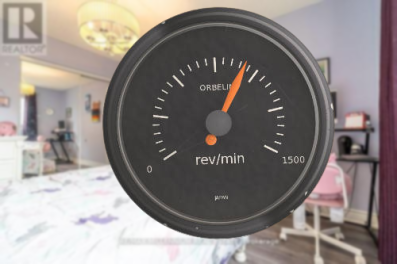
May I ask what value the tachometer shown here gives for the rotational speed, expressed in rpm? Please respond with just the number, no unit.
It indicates 925
